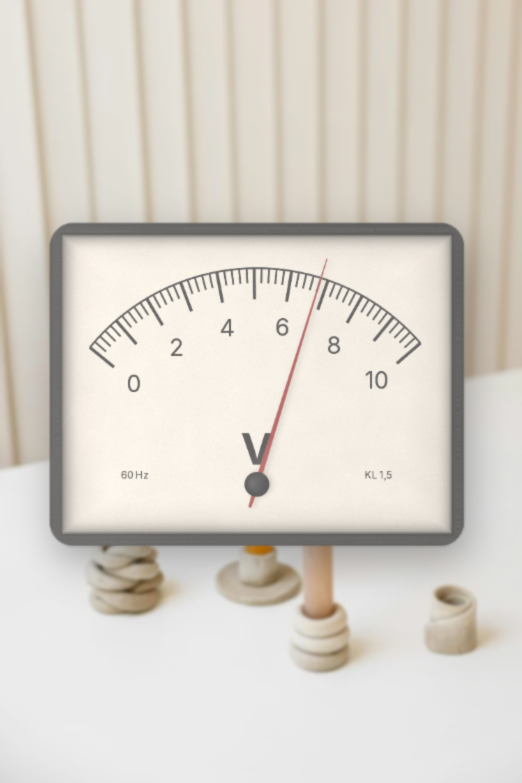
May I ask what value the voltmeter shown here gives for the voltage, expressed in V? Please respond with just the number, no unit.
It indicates 6.8
